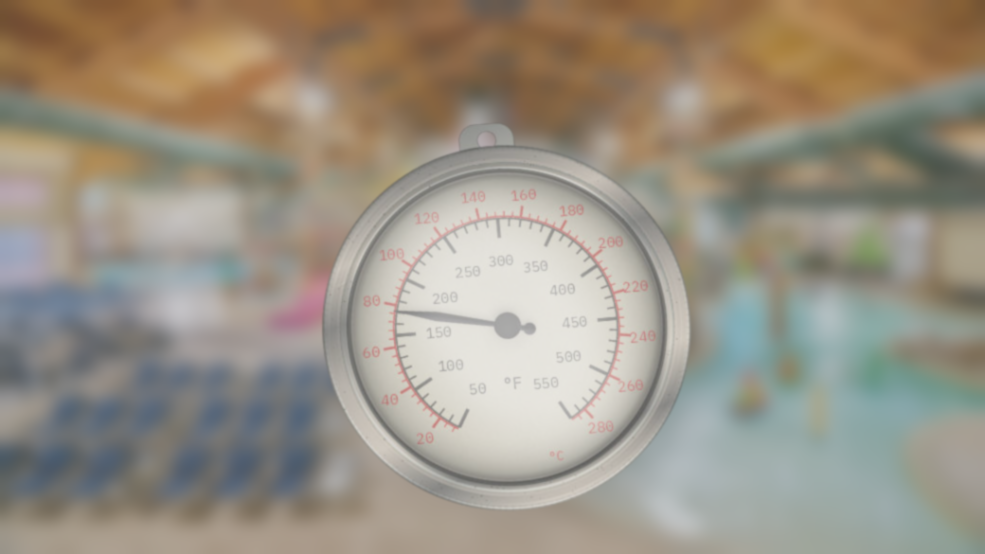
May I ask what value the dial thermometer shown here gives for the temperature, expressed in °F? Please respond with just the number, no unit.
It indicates 170
